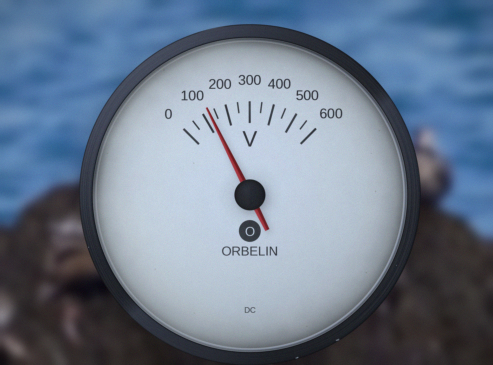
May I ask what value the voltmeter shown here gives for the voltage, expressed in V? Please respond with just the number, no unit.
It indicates 125
